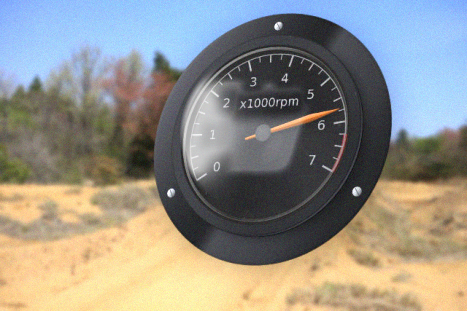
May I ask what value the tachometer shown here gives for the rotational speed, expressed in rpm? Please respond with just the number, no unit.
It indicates 5750
